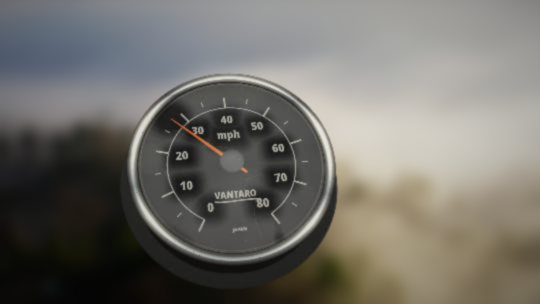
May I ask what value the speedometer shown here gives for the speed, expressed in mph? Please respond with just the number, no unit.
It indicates 27.5
